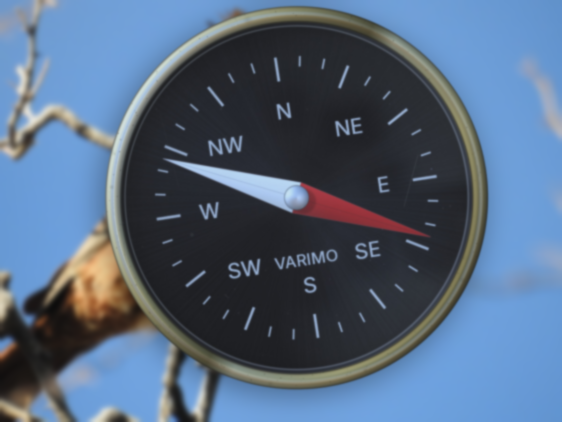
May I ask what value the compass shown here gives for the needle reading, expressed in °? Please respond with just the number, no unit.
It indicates 115
